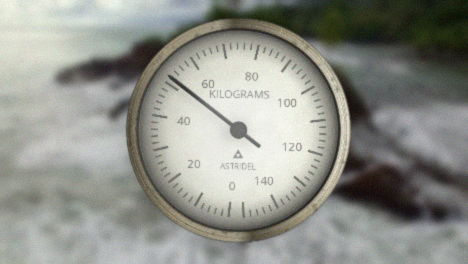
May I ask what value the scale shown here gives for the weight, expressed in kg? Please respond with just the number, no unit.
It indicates 52
